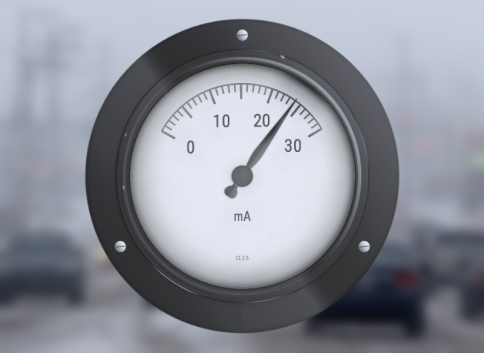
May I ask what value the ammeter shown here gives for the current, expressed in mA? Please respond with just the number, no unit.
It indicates 24
